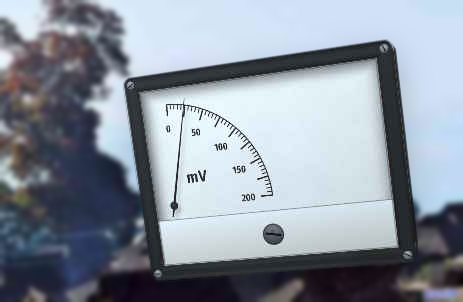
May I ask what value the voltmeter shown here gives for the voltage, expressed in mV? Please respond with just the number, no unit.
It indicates 25
